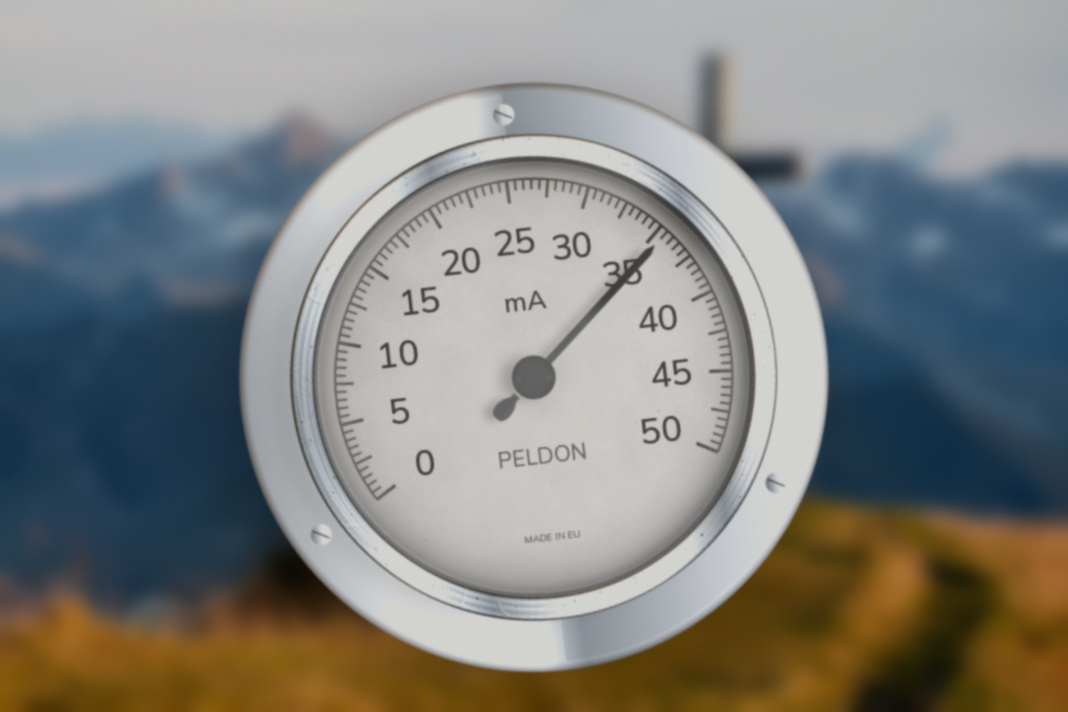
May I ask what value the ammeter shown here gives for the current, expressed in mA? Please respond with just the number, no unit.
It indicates 35.5
